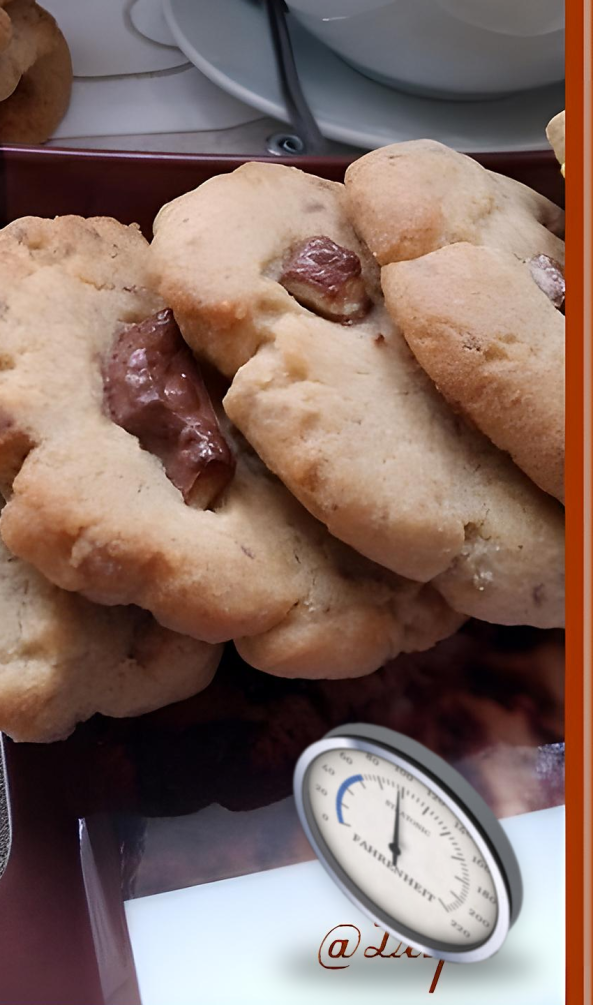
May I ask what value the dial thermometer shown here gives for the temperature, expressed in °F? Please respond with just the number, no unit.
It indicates 100
